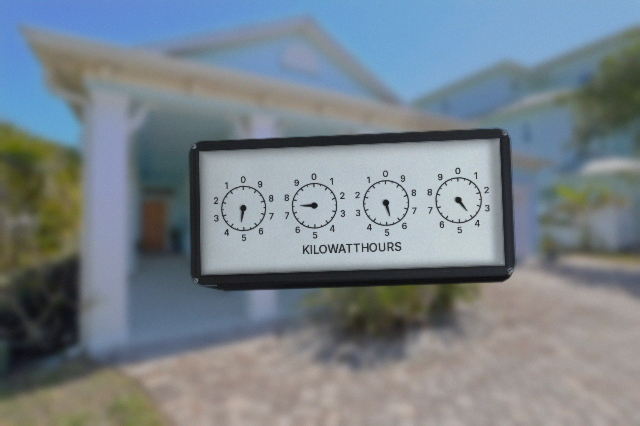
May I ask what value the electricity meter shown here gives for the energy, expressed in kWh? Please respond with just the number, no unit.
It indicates 4754
